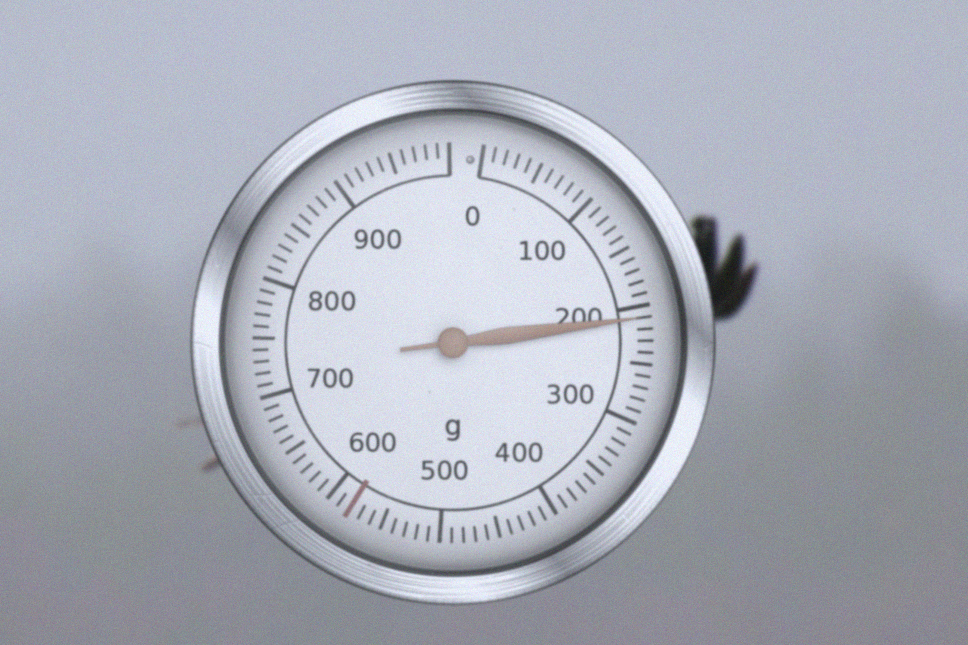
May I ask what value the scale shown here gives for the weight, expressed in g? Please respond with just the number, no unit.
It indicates 210
